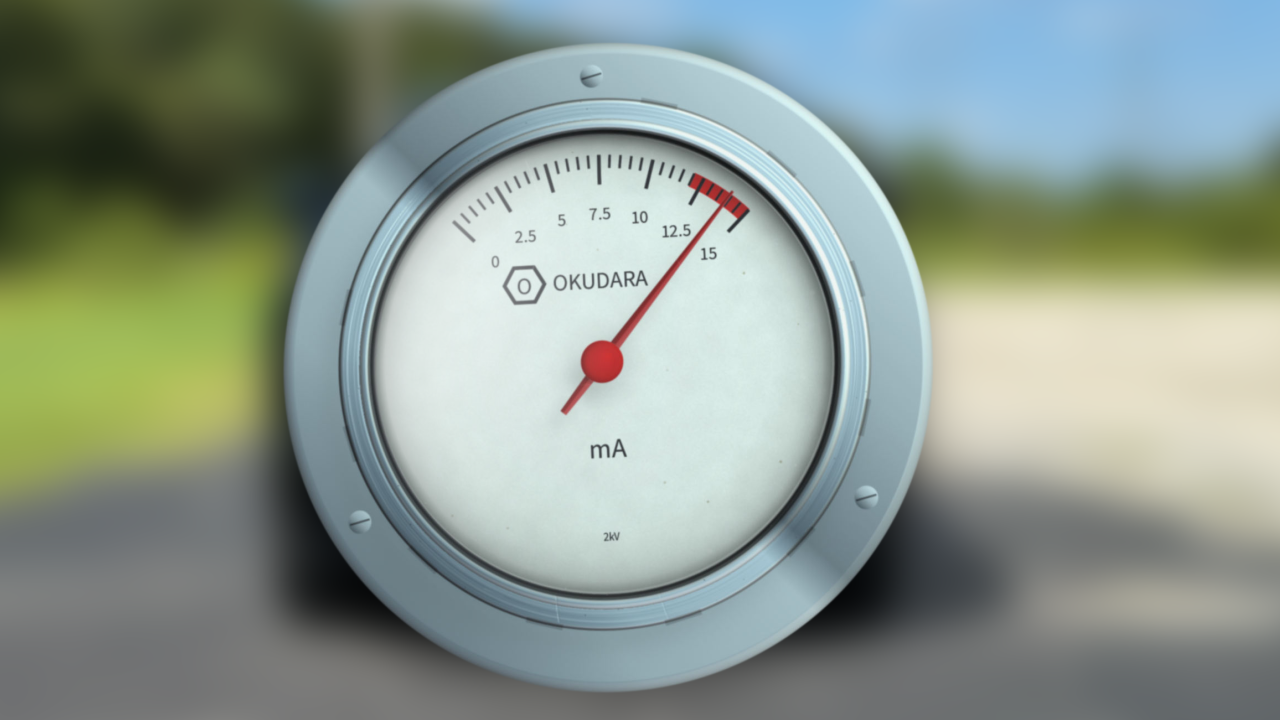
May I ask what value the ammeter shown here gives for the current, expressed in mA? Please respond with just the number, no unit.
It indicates 14
